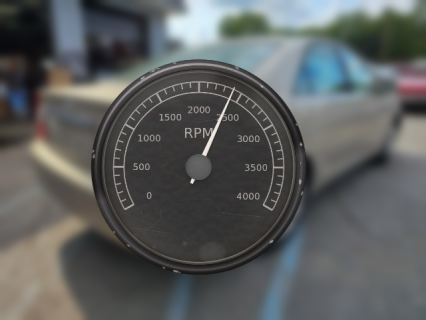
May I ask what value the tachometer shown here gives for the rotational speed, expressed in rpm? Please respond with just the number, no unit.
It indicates 2400
